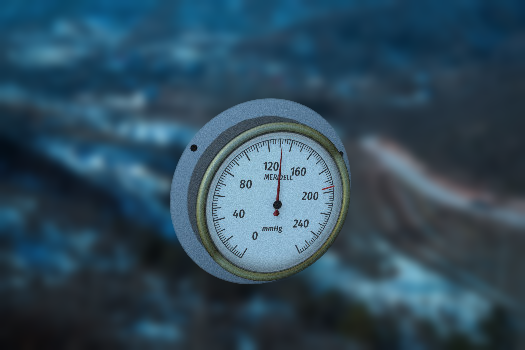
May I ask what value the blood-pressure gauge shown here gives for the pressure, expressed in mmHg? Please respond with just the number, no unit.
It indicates 130
